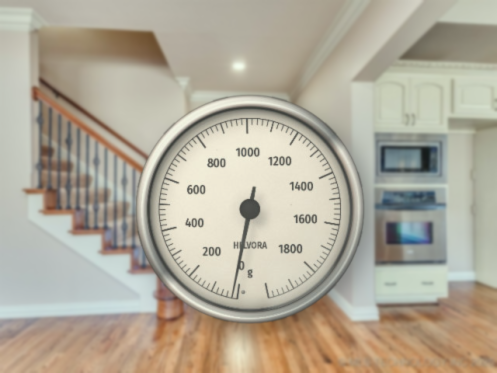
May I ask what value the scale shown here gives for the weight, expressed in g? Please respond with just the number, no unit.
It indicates 20
